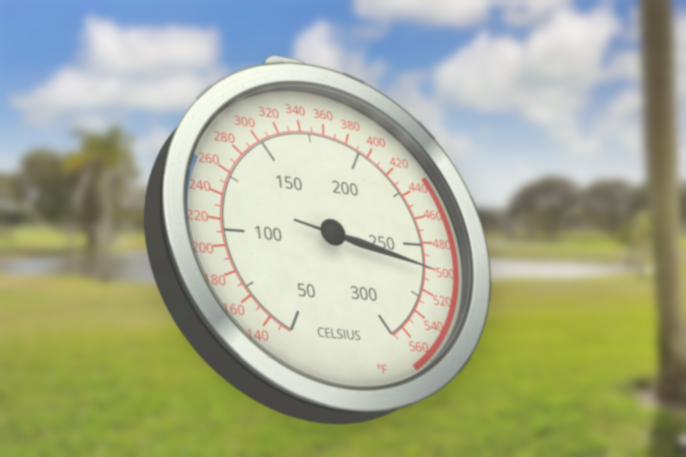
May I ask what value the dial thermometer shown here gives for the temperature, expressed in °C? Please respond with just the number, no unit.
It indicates 262.5
